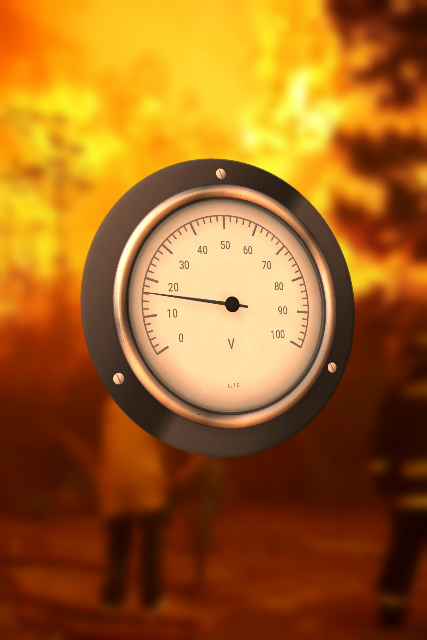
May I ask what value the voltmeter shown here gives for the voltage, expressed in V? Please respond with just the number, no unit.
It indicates 16
